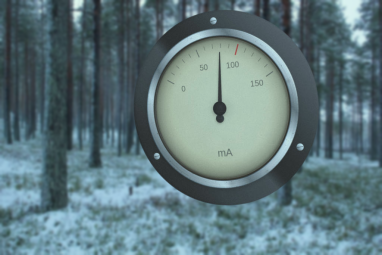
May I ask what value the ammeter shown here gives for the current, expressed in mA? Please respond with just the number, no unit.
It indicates 80
